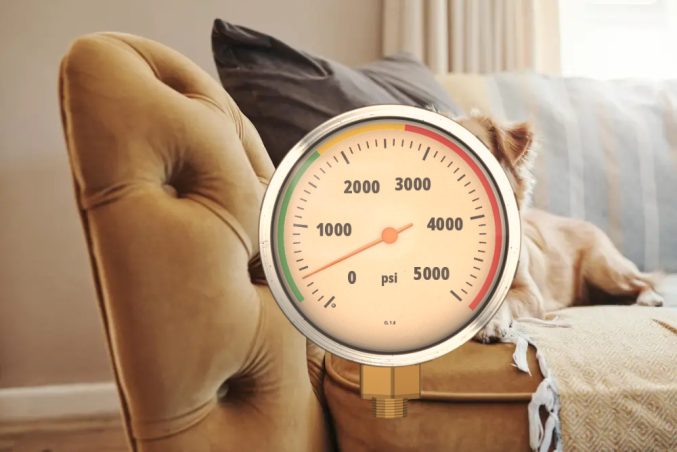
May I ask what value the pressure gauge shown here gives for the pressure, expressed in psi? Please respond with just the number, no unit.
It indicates 400
